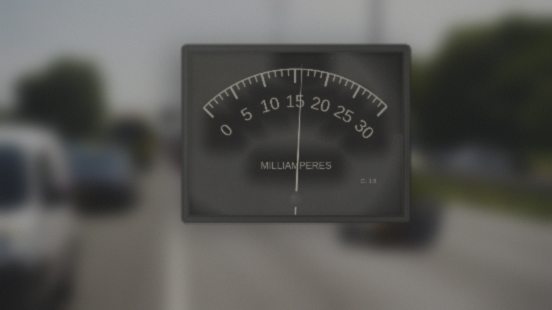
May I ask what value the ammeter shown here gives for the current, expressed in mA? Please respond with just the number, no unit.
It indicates 16
